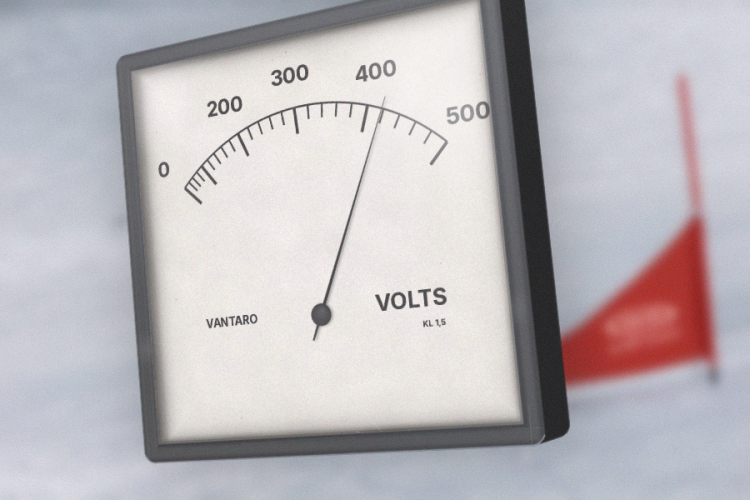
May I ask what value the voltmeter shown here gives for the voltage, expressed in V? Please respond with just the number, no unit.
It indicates 420
